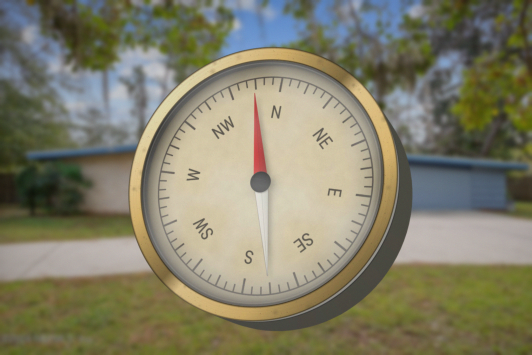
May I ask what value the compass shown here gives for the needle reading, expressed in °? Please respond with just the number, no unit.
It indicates 345
